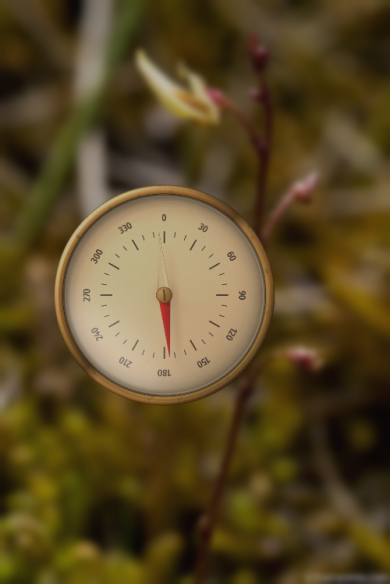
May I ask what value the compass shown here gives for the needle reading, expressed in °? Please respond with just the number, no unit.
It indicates 175
